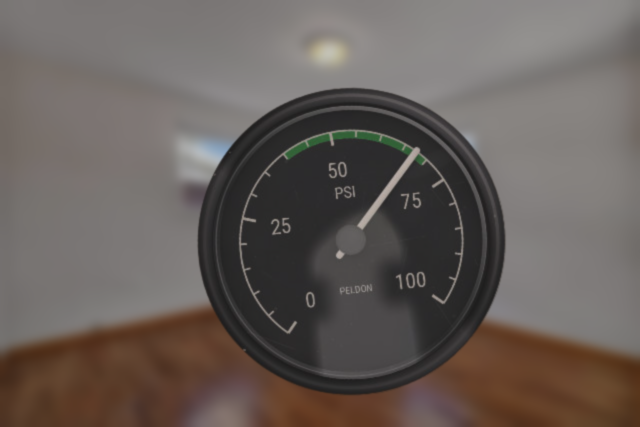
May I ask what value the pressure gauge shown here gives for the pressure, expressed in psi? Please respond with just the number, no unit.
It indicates 67.5
